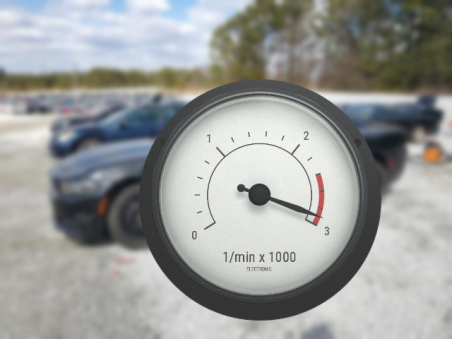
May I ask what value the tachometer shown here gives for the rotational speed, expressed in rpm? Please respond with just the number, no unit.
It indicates 2900
